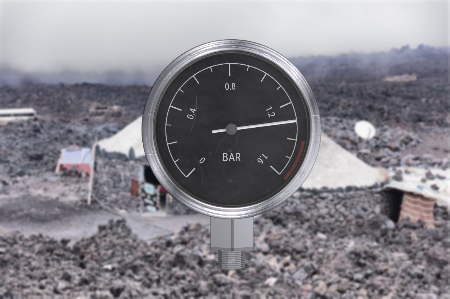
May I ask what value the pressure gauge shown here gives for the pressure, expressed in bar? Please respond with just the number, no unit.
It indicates 1.3
